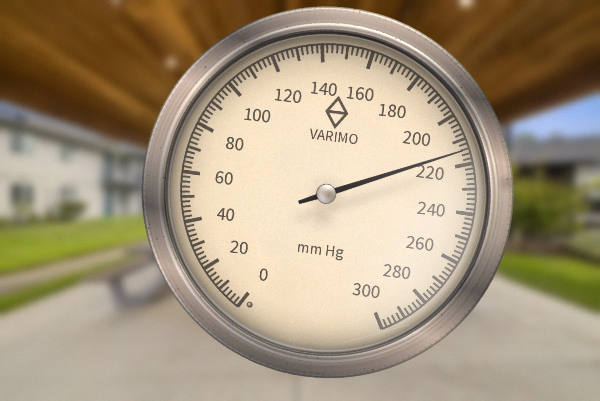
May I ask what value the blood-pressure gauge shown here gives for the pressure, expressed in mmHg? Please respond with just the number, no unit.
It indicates 214
